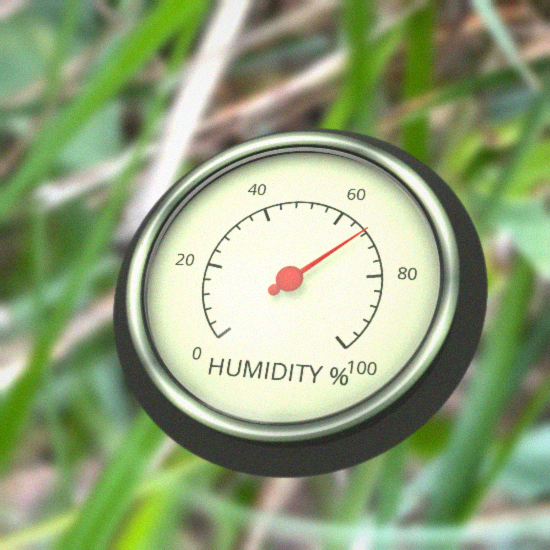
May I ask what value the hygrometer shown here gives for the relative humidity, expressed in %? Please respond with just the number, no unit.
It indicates 68
